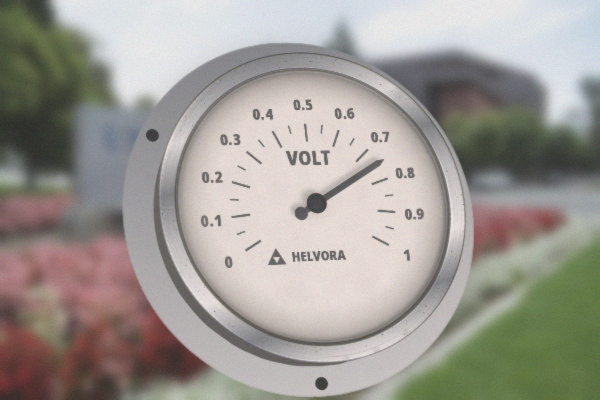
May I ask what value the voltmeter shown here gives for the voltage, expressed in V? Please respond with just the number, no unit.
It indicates 0.75
